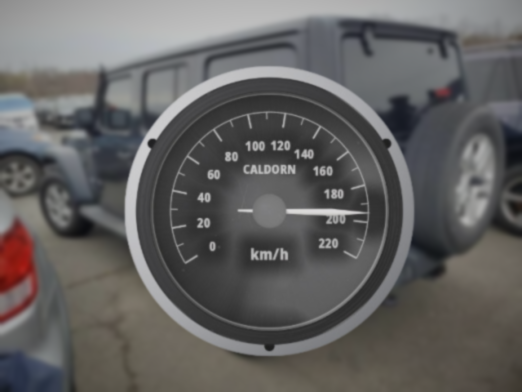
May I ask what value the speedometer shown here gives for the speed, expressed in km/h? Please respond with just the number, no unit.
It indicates 195
